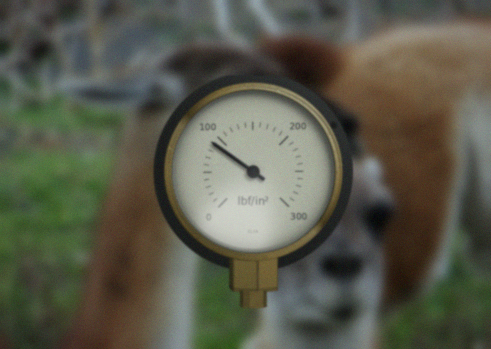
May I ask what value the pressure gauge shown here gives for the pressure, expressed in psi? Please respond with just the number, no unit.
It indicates 90
